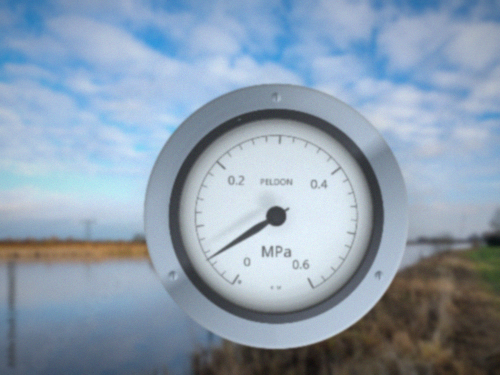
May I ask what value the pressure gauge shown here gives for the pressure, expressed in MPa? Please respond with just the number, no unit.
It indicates 0.05
